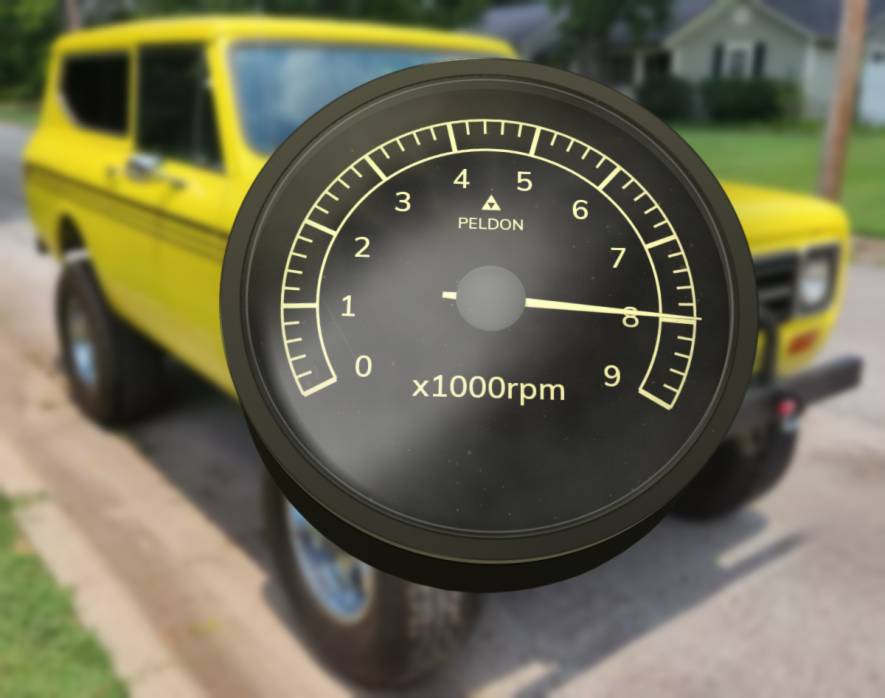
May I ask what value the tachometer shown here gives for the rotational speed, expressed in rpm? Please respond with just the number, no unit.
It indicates 8000
